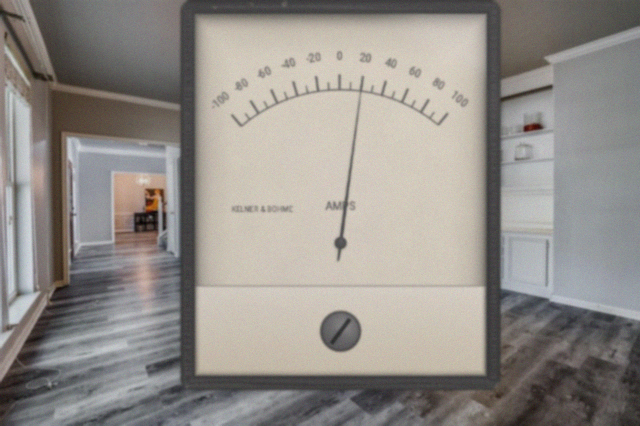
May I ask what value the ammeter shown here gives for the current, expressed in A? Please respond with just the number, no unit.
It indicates 20
